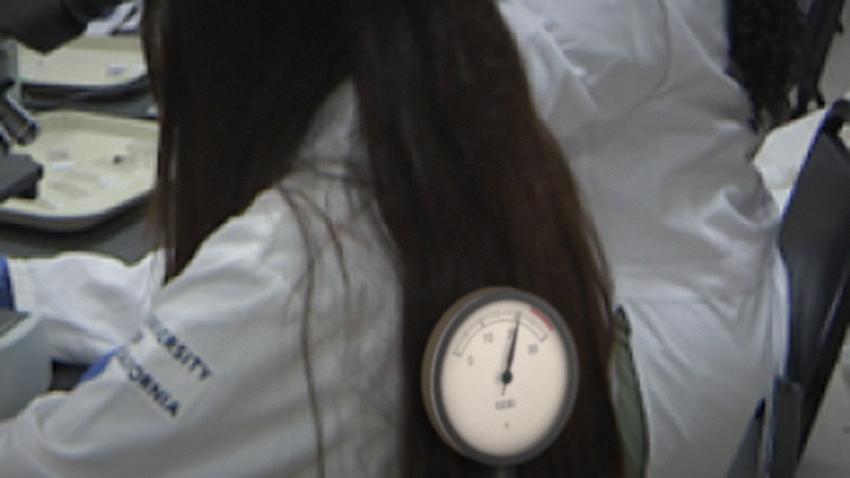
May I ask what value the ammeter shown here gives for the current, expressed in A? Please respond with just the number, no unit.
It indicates 20
